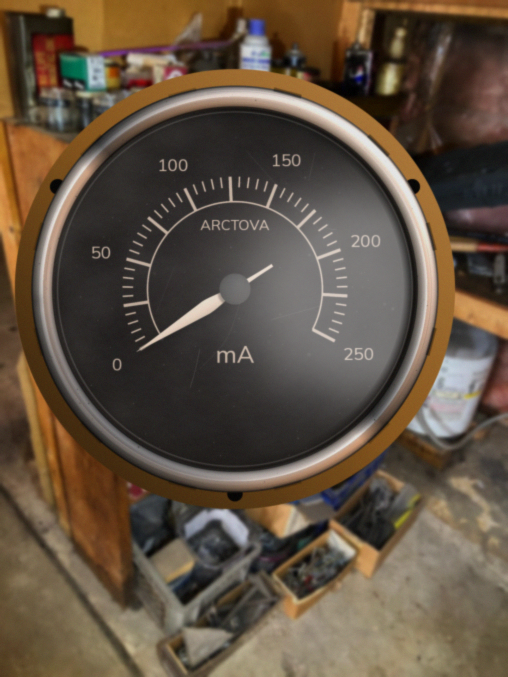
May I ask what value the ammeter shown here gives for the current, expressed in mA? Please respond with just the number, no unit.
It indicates 0
